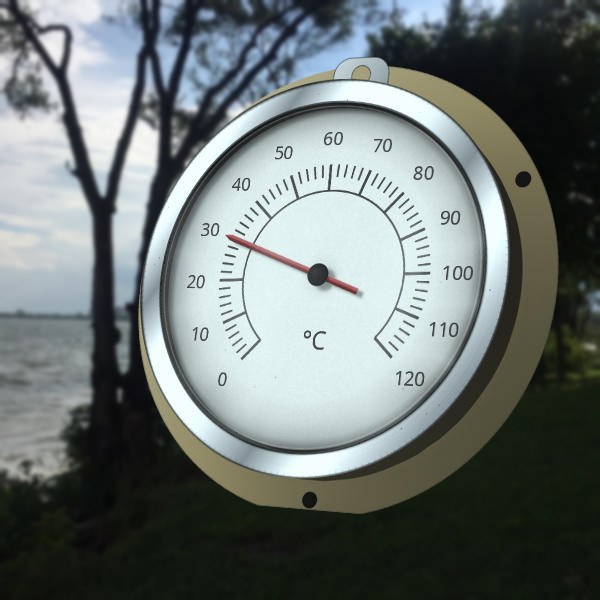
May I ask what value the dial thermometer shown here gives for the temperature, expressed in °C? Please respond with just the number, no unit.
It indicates 30
